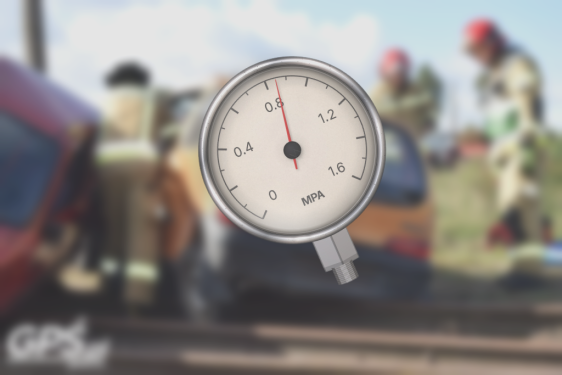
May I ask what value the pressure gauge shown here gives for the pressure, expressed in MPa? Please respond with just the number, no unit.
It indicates 0.85
